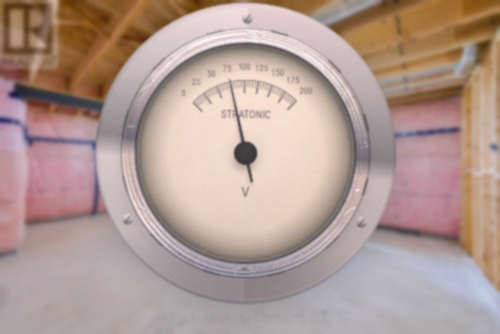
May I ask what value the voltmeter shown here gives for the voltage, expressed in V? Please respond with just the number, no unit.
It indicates 75
